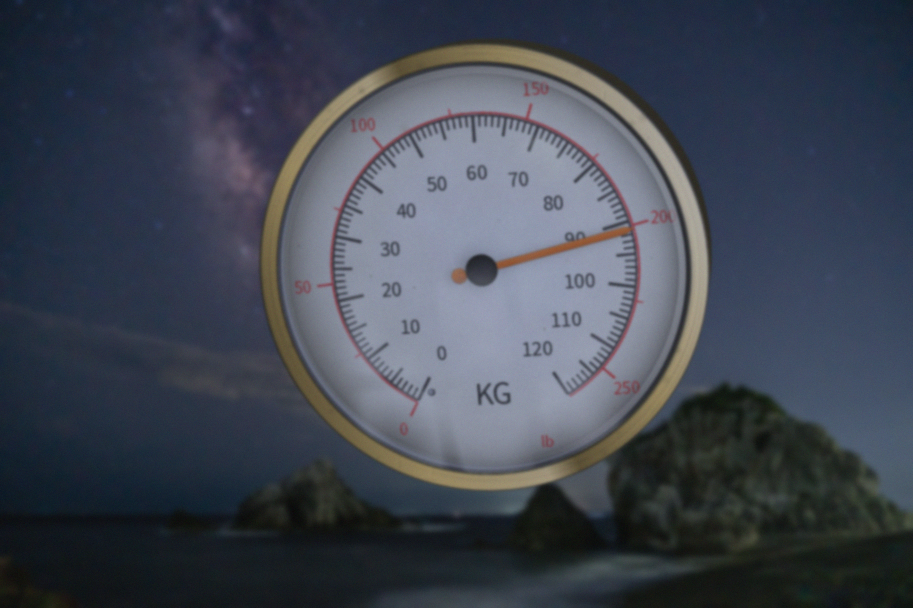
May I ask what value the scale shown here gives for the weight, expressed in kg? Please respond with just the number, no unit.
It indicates 91
